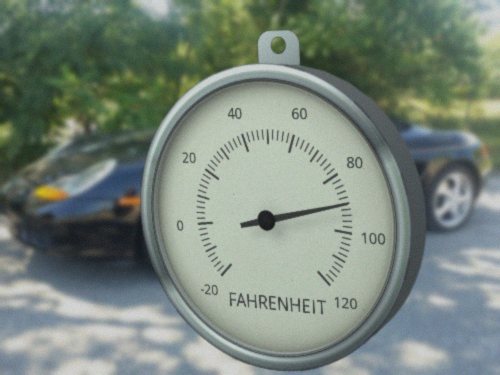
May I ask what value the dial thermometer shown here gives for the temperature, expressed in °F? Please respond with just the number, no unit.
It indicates 90
